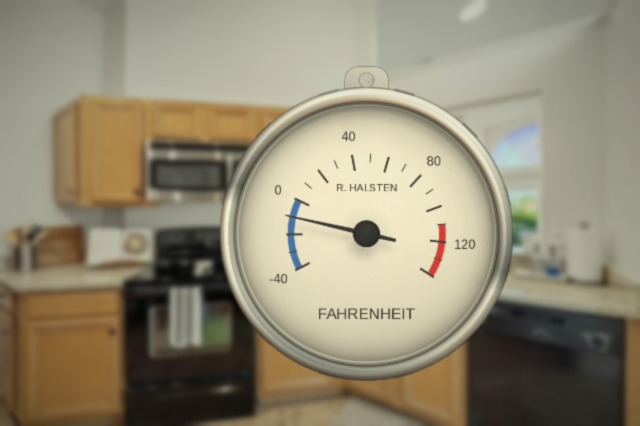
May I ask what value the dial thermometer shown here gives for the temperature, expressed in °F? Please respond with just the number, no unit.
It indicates -10
